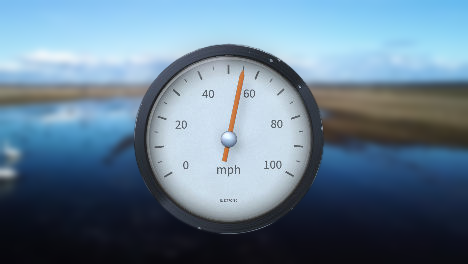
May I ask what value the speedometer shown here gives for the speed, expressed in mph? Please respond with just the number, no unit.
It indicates 55
